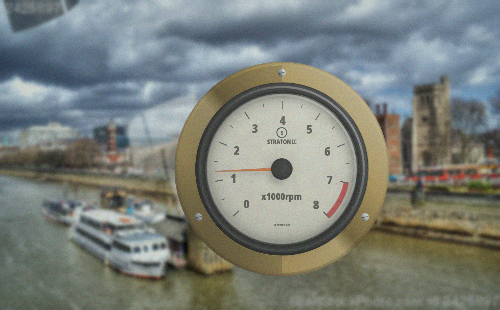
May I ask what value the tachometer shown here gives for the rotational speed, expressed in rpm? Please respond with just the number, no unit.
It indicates 1250
